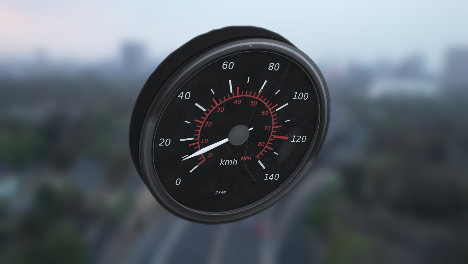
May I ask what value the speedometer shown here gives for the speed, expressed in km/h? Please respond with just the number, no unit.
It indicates 10
